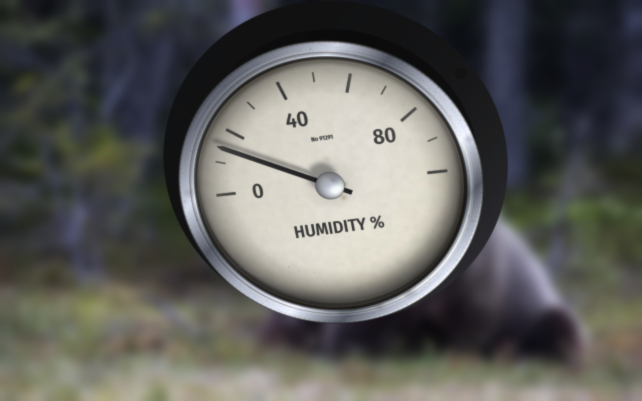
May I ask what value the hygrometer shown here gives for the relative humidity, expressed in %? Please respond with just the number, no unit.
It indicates 15
